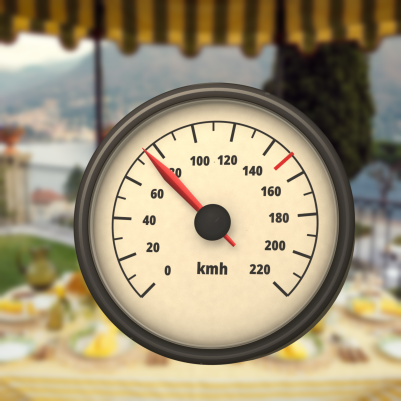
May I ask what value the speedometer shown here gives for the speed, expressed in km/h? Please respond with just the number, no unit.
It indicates 75
